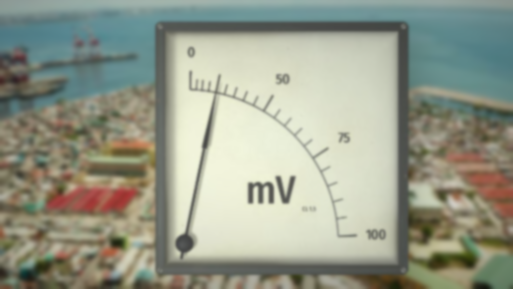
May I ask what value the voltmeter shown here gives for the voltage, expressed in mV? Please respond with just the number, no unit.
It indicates 25
